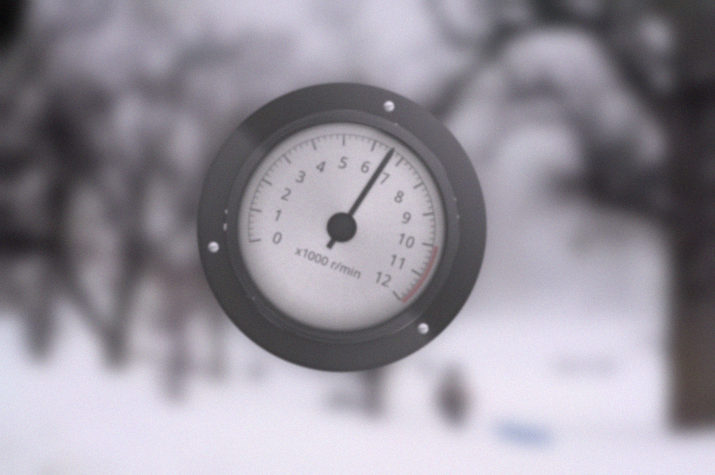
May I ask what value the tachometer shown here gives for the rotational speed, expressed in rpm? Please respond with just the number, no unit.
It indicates 6600
